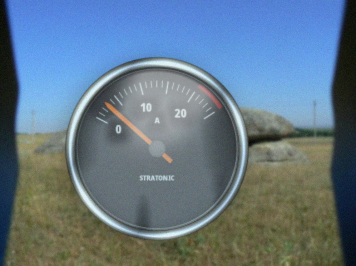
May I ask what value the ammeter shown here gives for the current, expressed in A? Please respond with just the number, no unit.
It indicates 3
